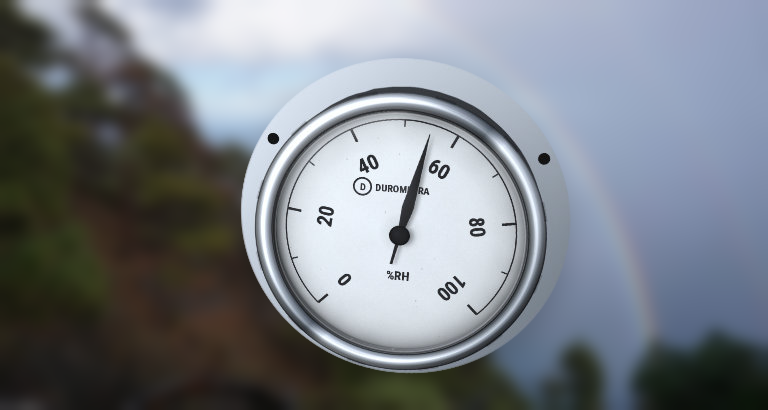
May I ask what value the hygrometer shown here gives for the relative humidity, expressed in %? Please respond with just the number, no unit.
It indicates 55
